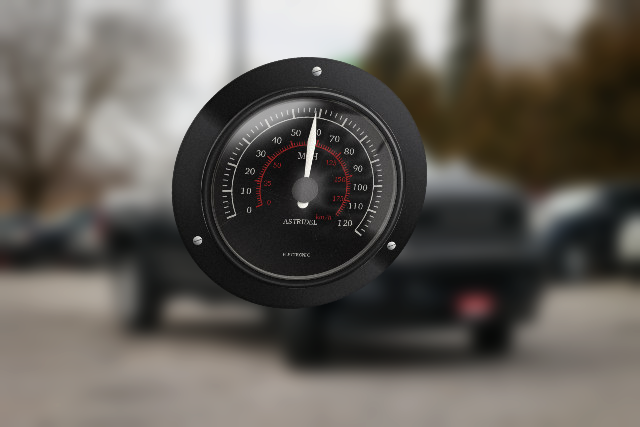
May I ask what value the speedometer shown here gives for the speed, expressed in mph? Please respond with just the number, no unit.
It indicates 58
